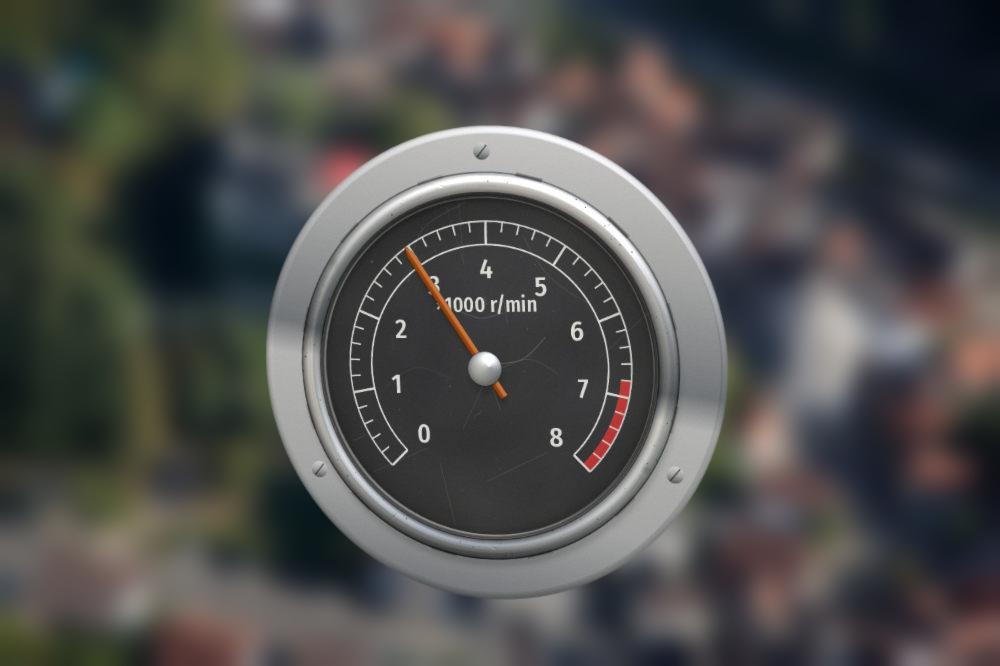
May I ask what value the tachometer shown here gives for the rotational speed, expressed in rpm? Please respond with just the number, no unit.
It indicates 3000
